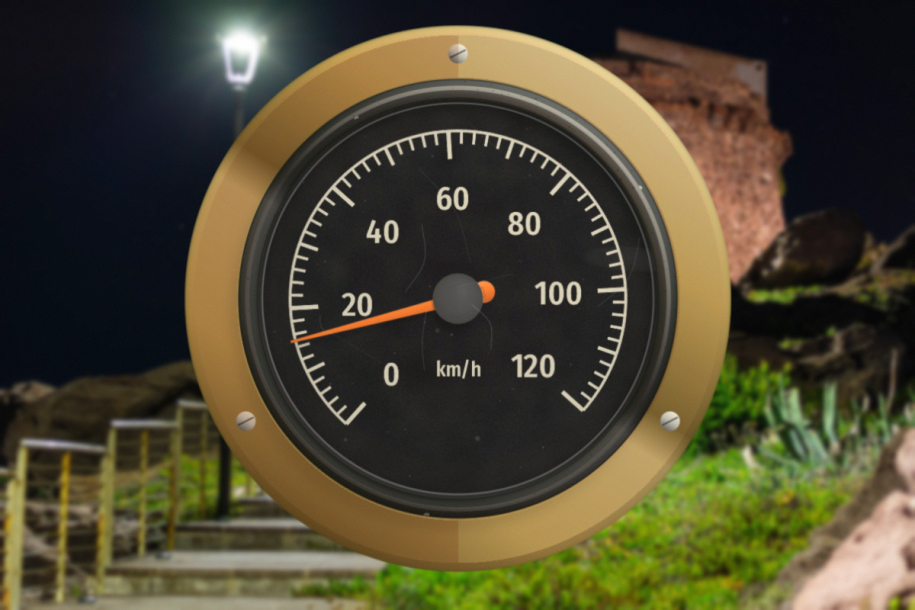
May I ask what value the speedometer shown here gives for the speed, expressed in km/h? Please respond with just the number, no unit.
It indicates 15
